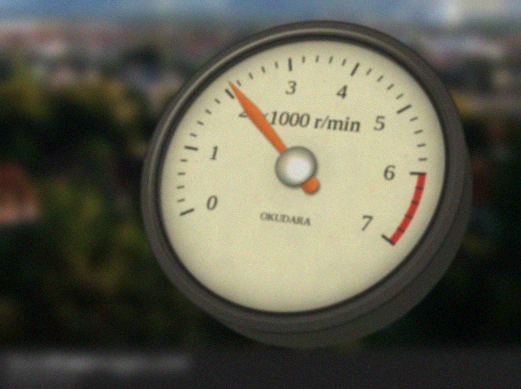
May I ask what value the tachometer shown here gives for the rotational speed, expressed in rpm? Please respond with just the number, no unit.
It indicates 2100
